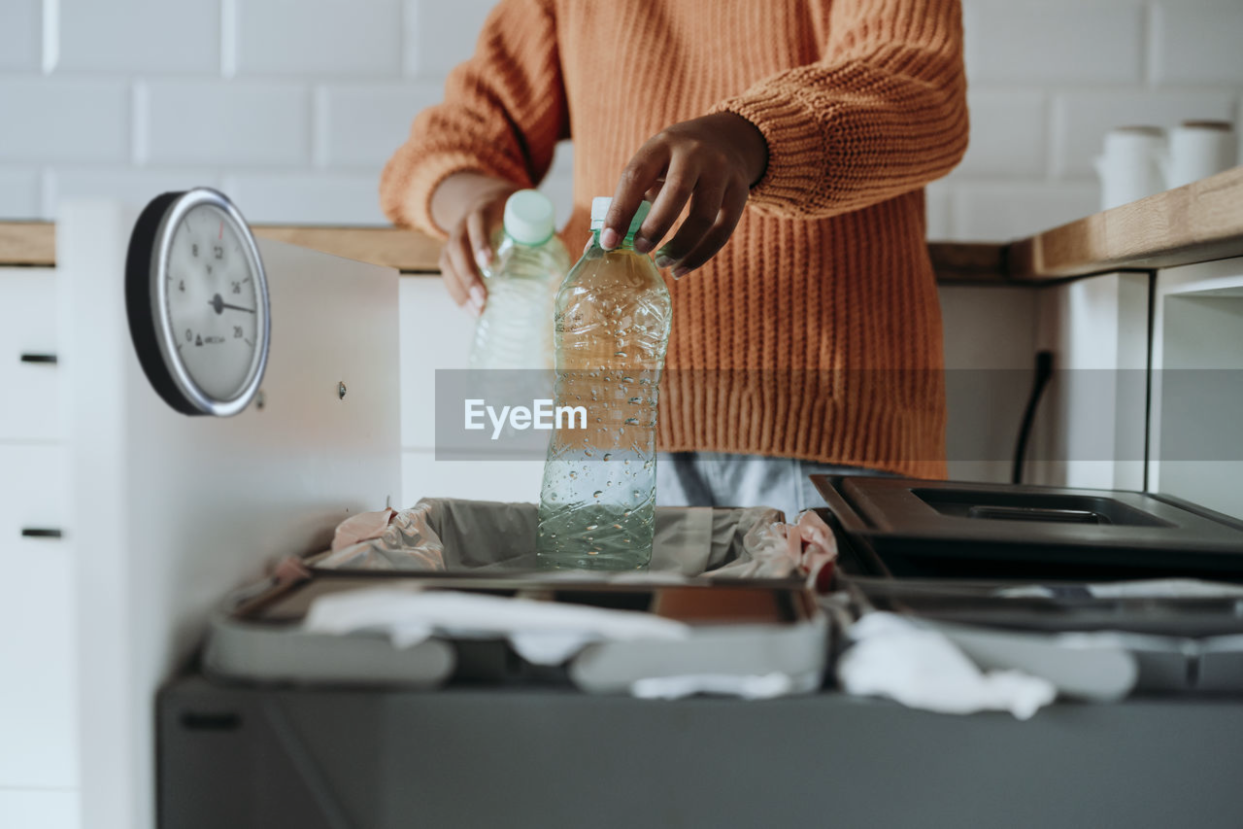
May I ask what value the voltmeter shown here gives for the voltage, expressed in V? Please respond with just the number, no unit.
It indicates 18
